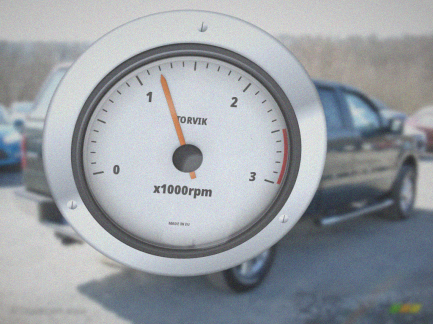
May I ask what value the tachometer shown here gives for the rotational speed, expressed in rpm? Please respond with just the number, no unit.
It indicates 1200
